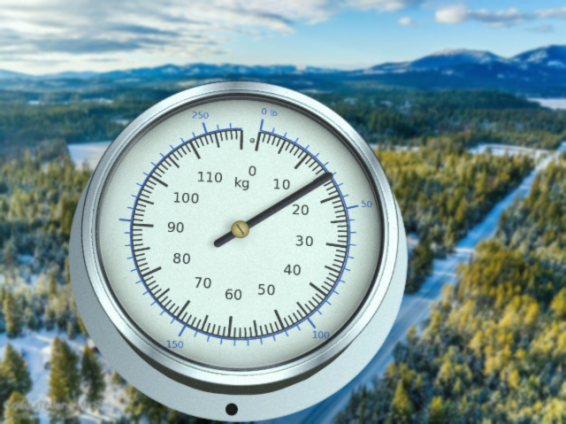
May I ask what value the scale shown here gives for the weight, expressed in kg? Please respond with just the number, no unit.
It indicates 16
